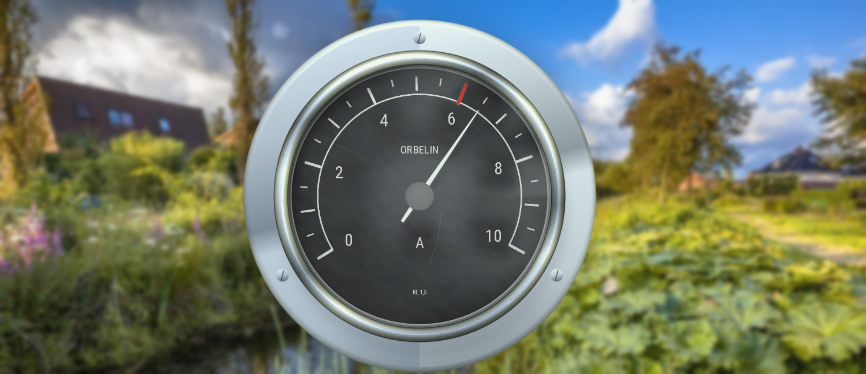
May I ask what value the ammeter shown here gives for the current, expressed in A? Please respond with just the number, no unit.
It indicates 6.5
